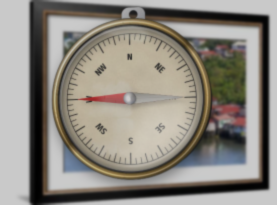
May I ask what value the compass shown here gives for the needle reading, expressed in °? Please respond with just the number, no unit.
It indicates 270
